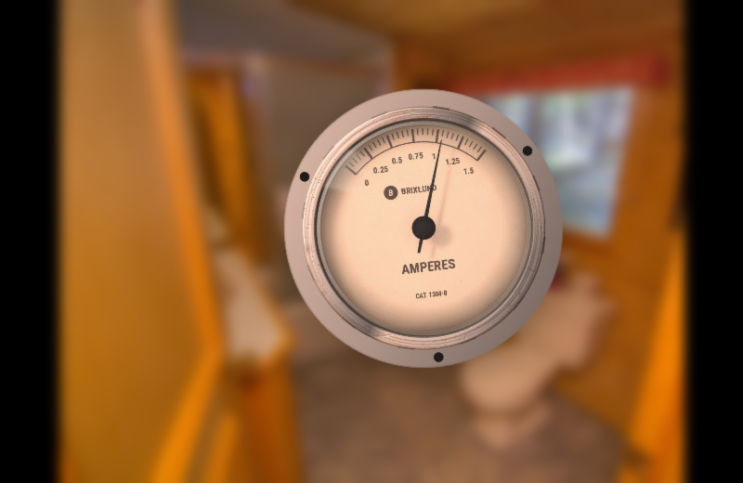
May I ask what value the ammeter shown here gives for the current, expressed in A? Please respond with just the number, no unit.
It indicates 1.05
